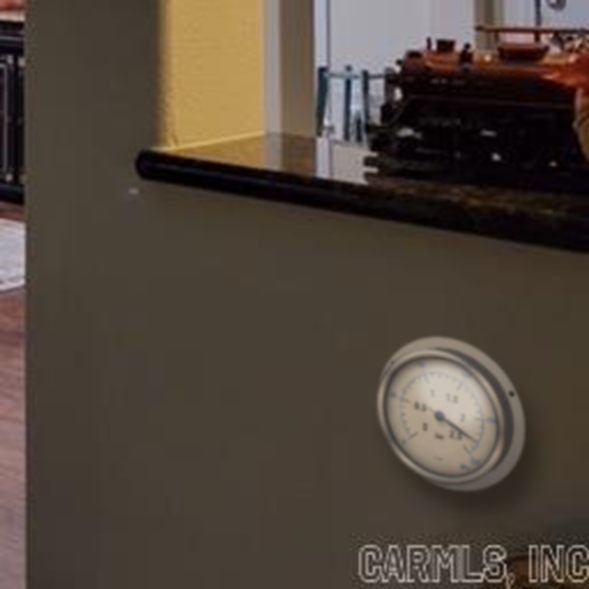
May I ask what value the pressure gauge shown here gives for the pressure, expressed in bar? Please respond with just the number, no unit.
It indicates 2.3
